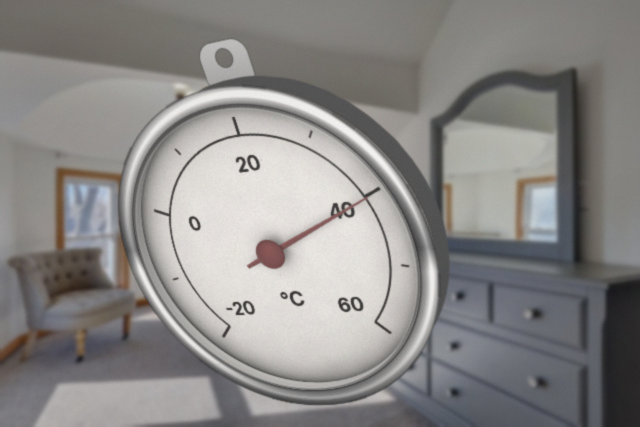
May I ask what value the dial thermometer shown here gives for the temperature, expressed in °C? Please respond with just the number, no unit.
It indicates 40
